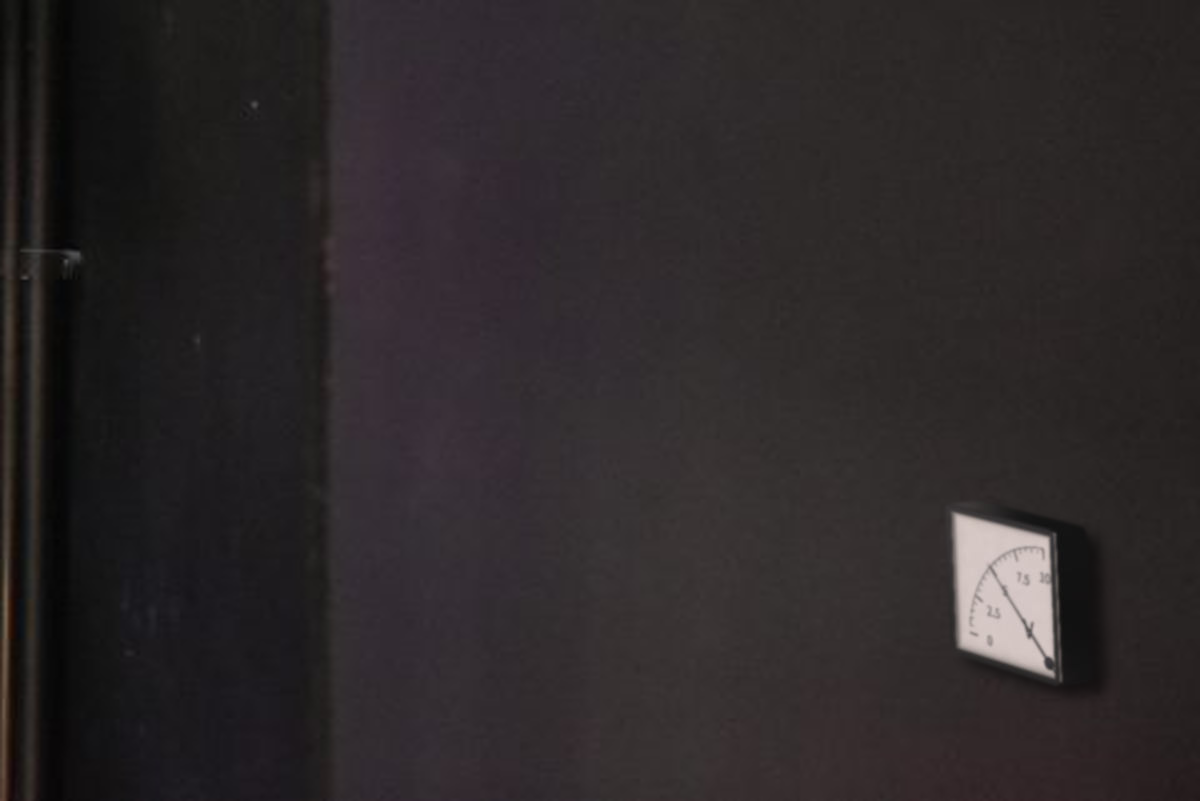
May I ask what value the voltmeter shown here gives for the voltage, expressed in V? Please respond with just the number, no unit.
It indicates 5
